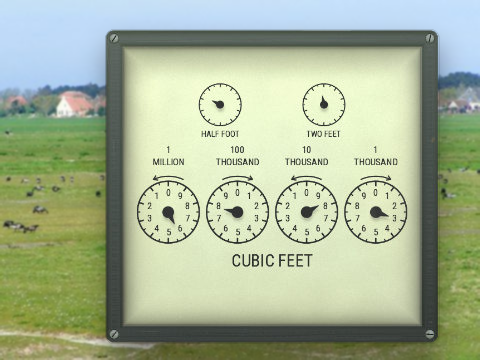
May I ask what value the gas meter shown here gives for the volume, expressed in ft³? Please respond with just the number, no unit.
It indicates 578300
